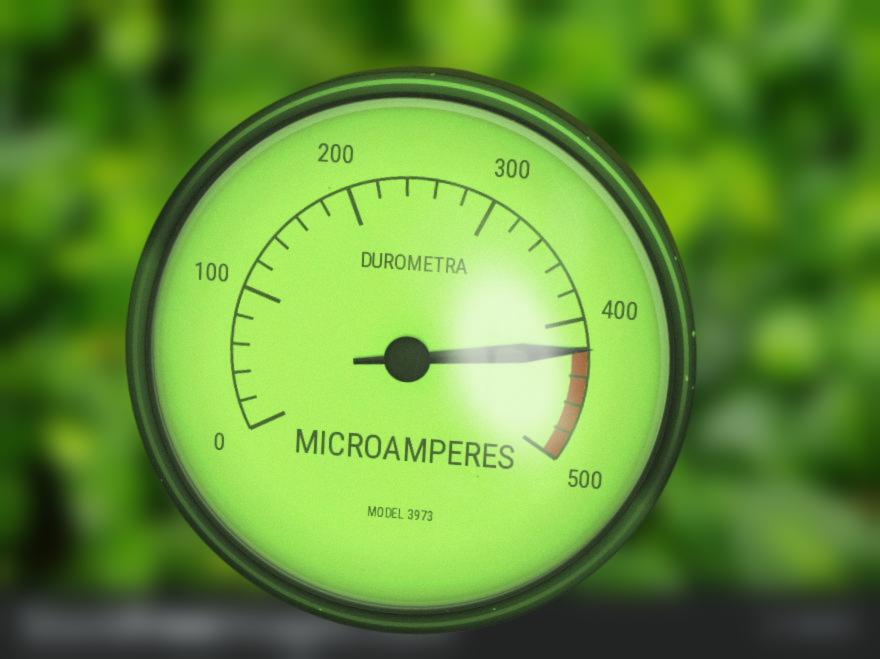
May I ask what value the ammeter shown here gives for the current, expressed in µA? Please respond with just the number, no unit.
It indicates 420
